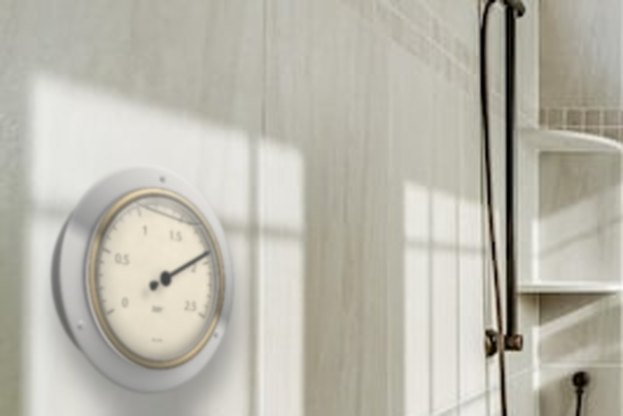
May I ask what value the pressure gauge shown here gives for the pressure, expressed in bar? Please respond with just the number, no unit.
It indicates 1.9
